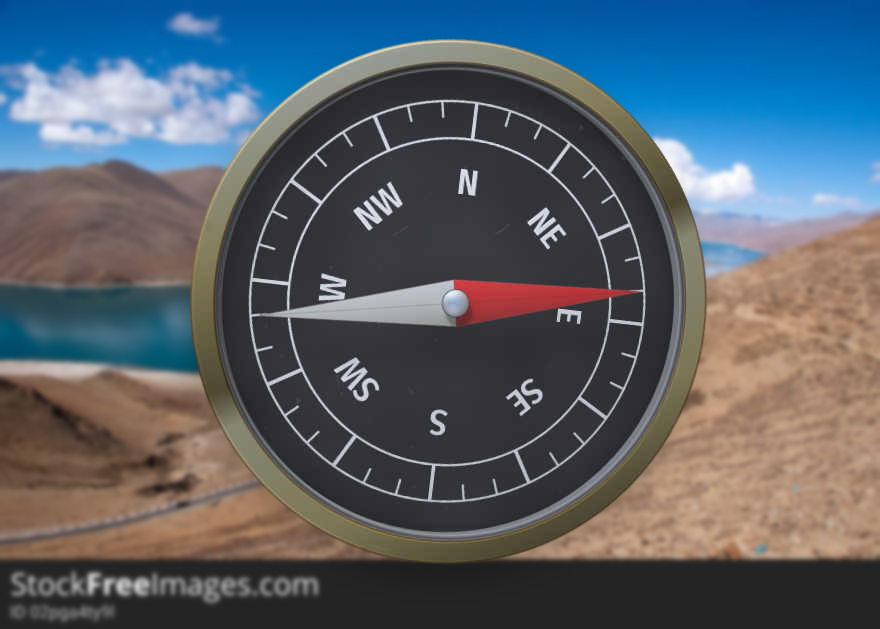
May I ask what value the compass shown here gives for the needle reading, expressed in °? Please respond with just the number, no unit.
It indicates 80
